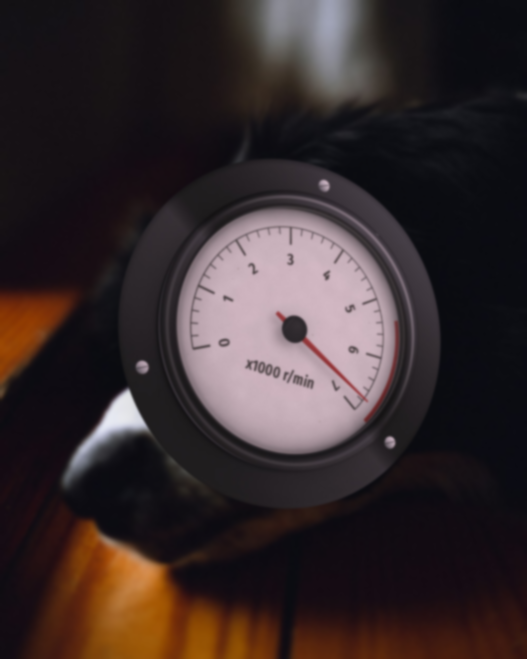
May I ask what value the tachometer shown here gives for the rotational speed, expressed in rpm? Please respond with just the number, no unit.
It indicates 6800
